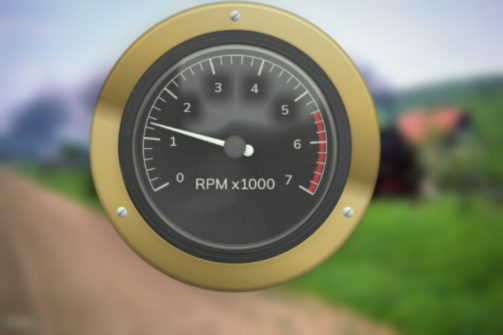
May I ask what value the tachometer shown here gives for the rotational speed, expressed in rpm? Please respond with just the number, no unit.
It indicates 1300
